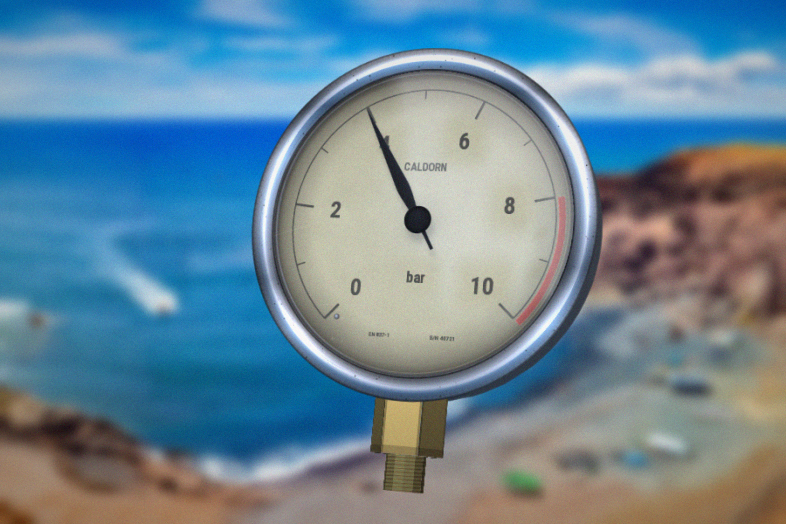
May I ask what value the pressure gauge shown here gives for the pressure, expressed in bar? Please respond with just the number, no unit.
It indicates 4
